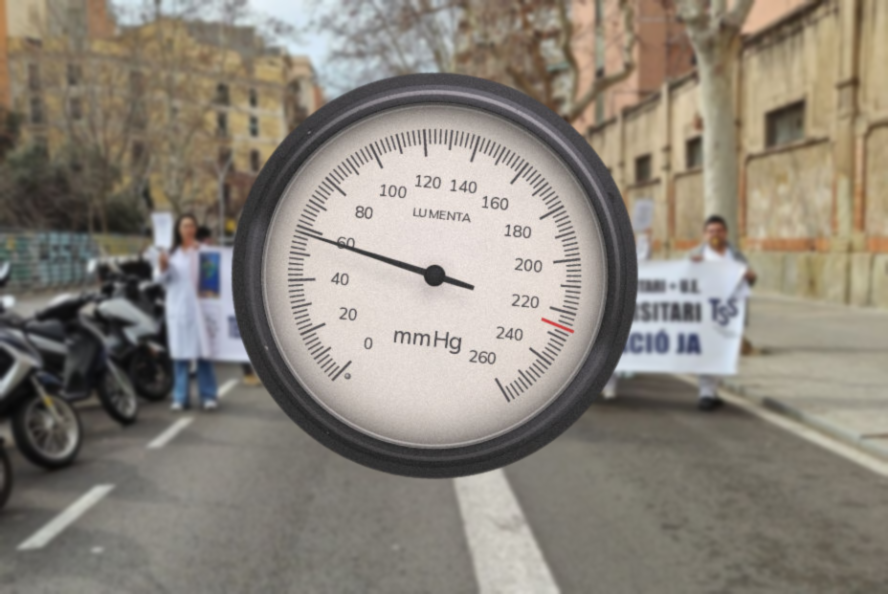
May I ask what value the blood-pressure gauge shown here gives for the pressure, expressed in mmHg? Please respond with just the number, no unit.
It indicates 58
